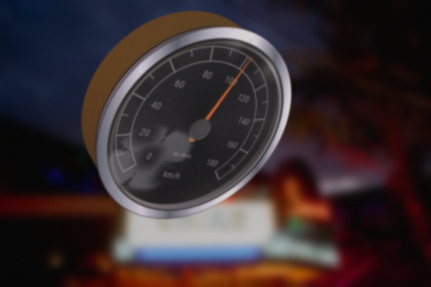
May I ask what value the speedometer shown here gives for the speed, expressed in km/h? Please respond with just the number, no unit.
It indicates 100
